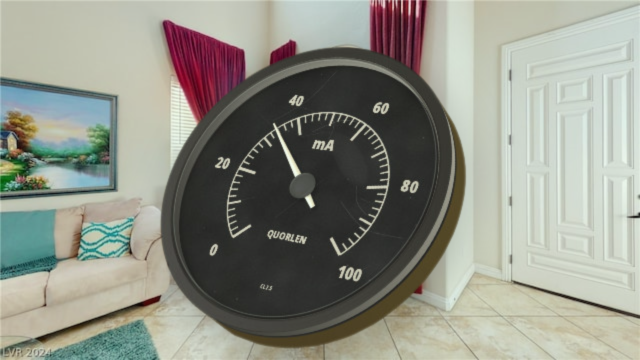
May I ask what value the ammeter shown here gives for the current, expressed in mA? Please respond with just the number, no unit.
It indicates 34
